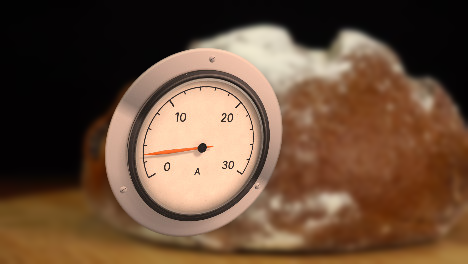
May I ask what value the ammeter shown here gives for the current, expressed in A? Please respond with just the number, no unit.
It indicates 3
